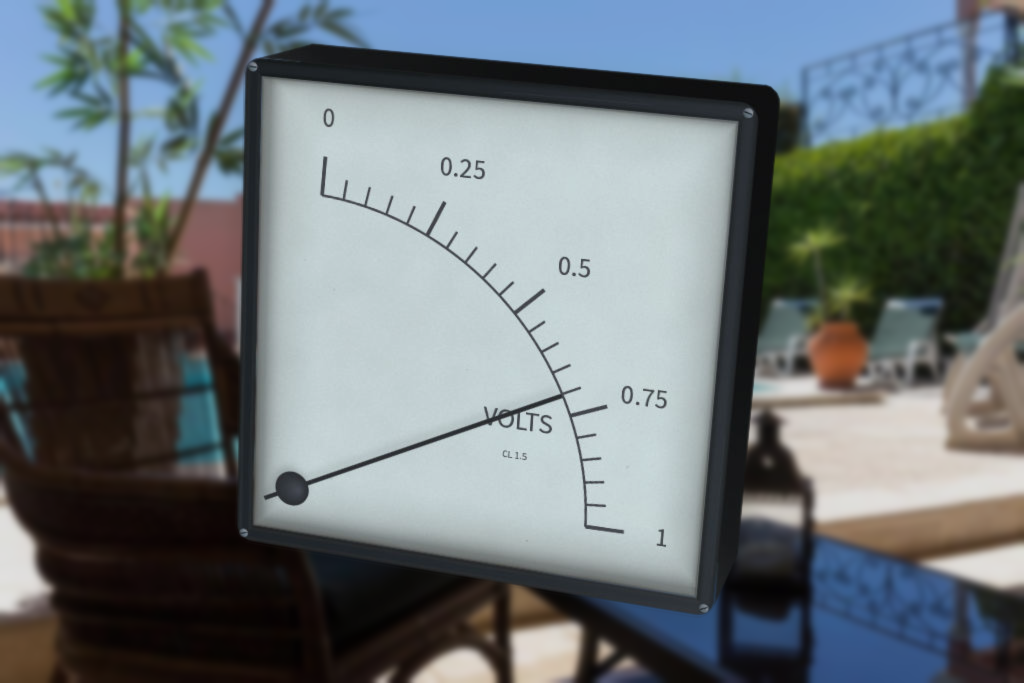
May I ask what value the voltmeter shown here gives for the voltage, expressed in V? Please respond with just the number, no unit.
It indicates 0.7
